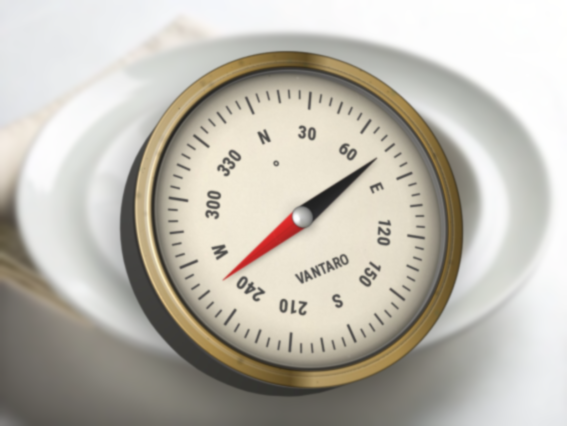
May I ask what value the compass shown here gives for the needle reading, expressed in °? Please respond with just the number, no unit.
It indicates 255
